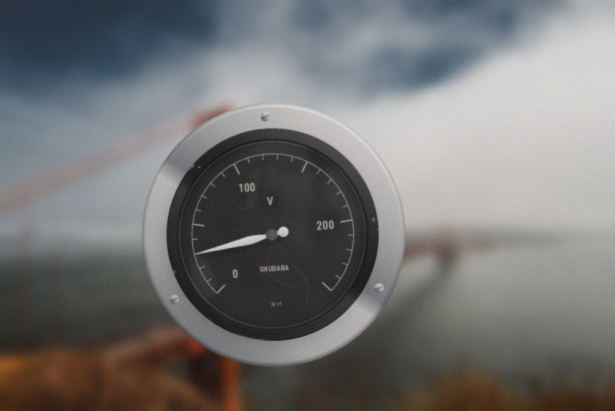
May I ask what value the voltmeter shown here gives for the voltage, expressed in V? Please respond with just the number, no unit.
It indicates 30
